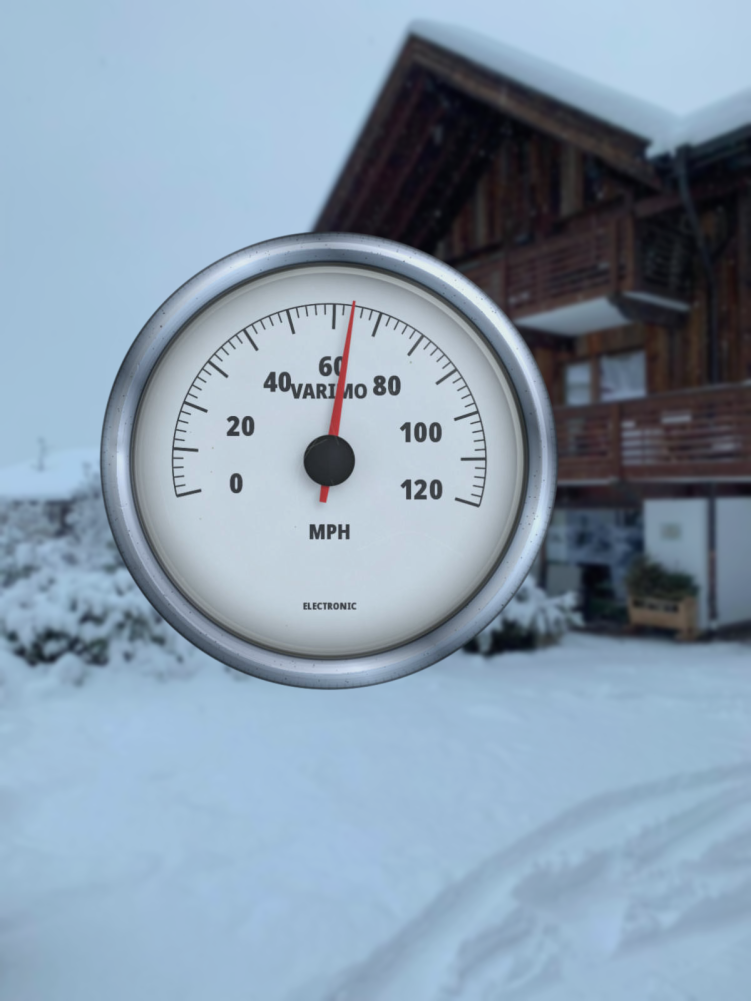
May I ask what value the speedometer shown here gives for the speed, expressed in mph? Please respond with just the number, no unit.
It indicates 64
